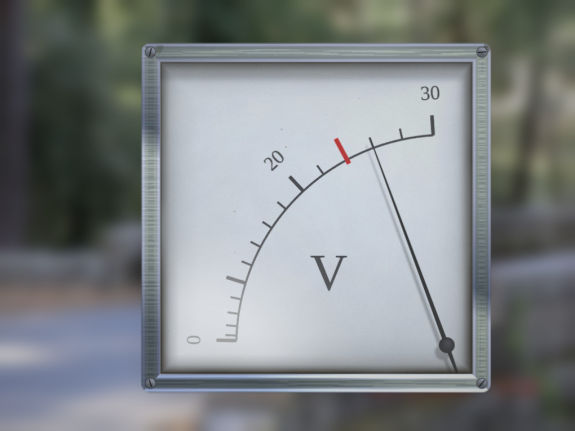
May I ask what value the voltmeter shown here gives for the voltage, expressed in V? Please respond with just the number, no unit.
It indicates 26
